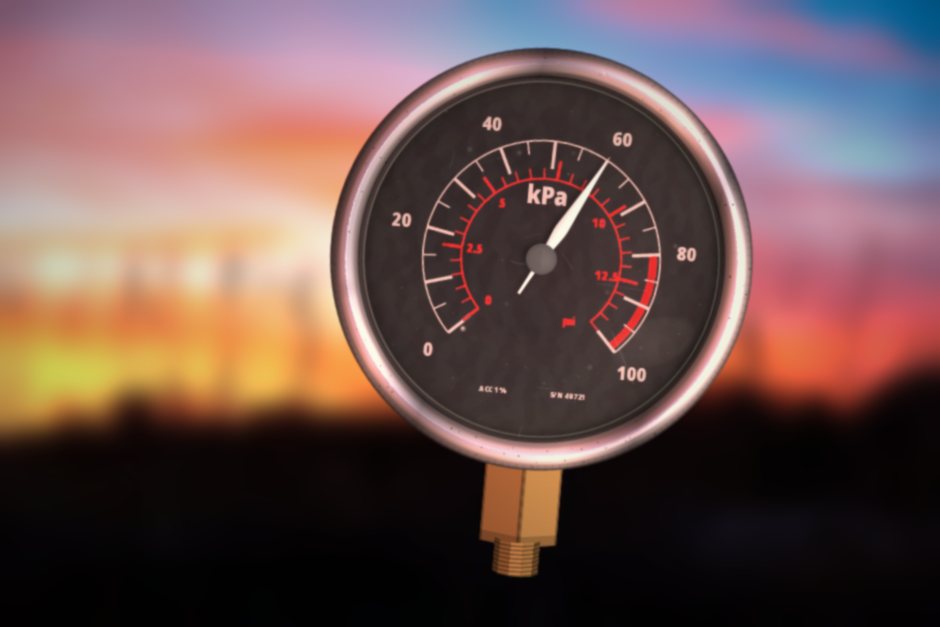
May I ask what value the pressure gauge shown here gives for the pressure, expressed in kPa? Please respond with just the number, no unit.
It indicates 60
